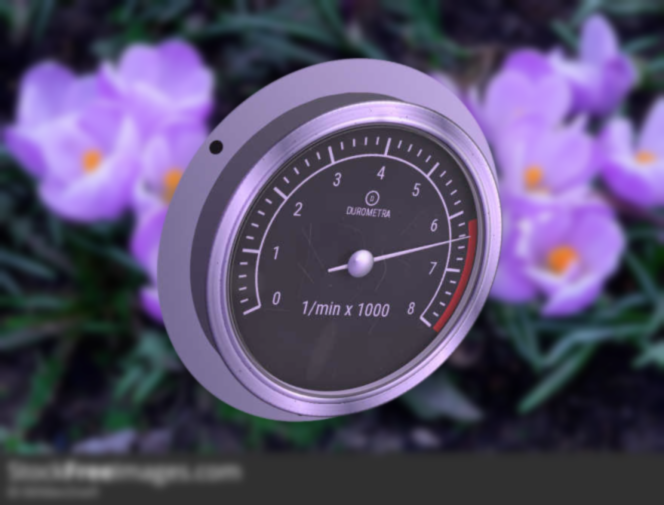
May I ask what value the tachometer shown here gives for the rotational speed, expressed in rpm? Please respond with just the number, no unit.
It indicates 6400
